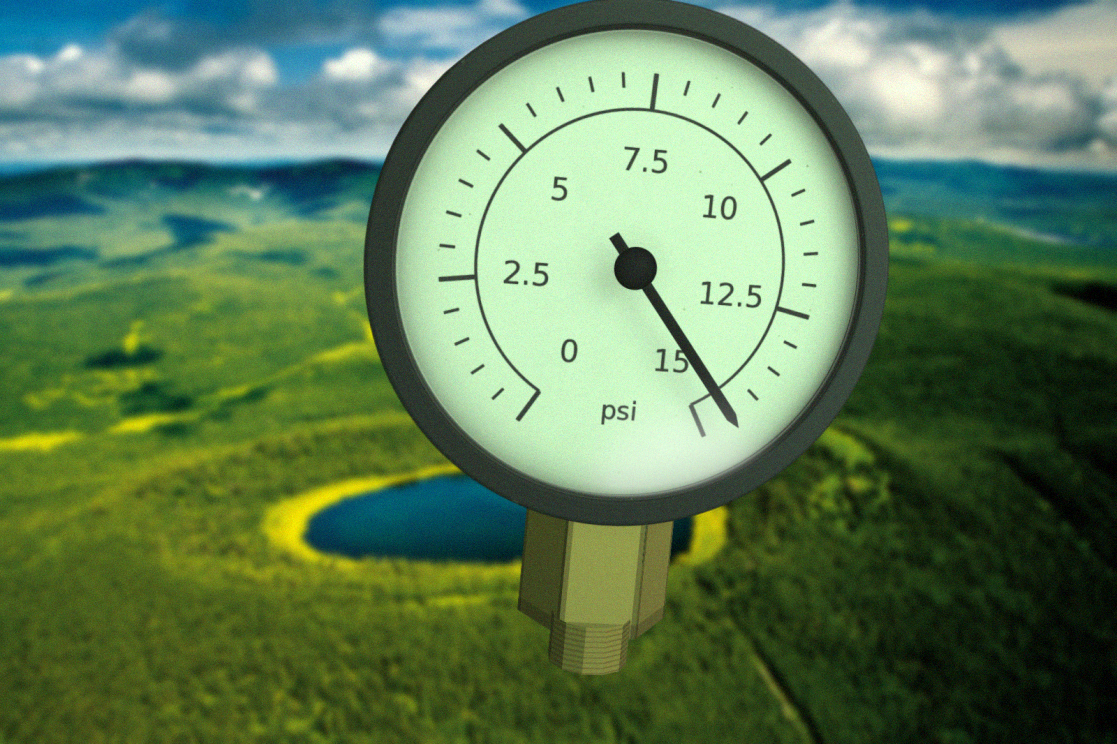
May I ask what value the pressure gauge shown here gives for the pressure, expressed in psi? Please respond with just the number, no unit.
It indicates 14.5
